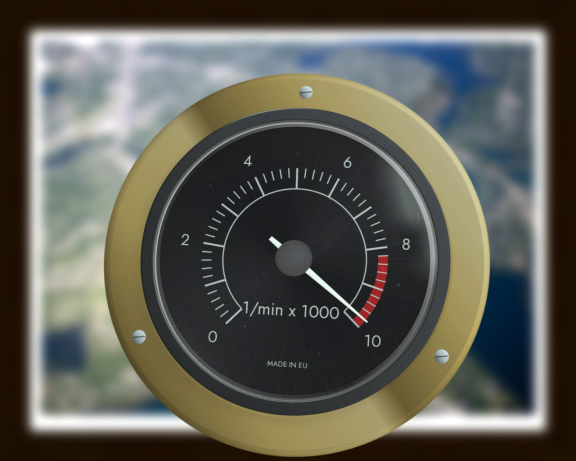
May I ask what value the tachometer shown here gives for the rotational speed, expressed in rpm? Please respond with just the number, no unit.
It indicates 9800
